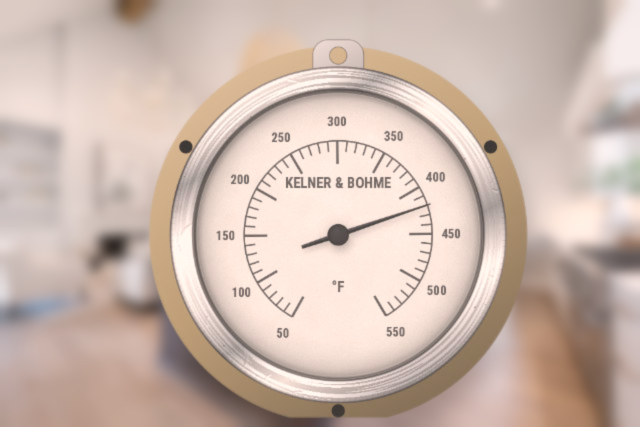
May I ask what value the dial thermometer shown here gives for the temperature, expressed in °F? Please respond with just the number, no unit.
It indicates 420
